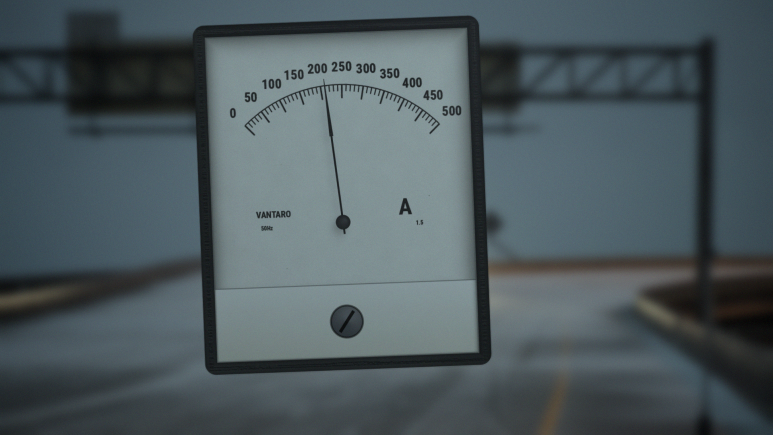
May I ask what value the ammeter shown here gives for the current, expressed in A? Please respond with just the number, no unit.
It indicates 210
